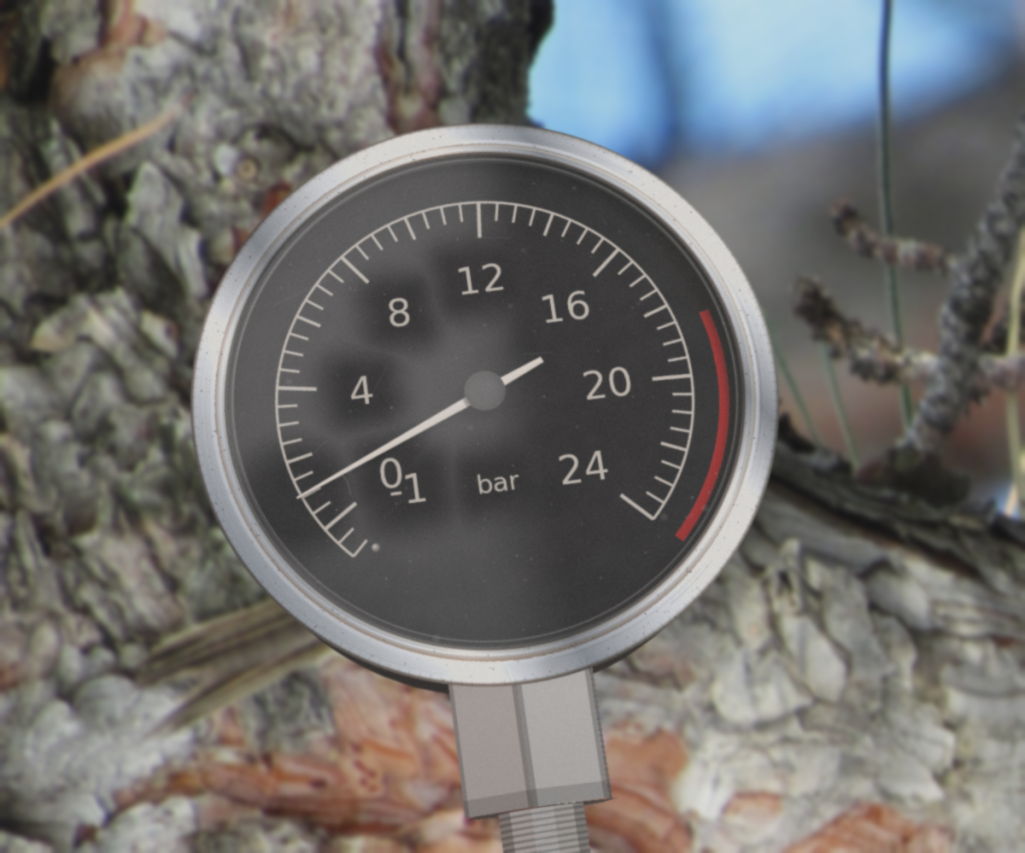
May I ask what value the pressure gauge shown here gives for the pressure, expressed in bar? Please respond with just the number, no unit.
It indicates 1
